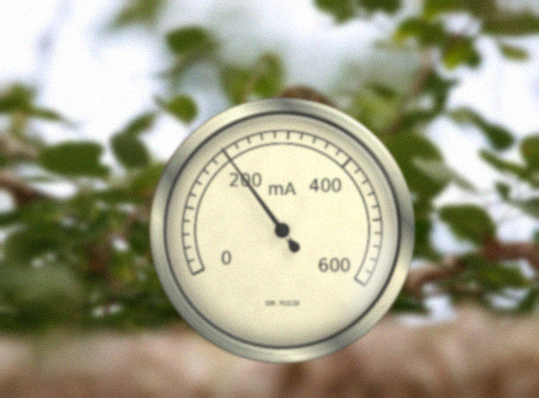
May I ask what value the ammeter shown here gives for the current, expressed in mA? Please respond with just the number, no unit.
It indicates 200
